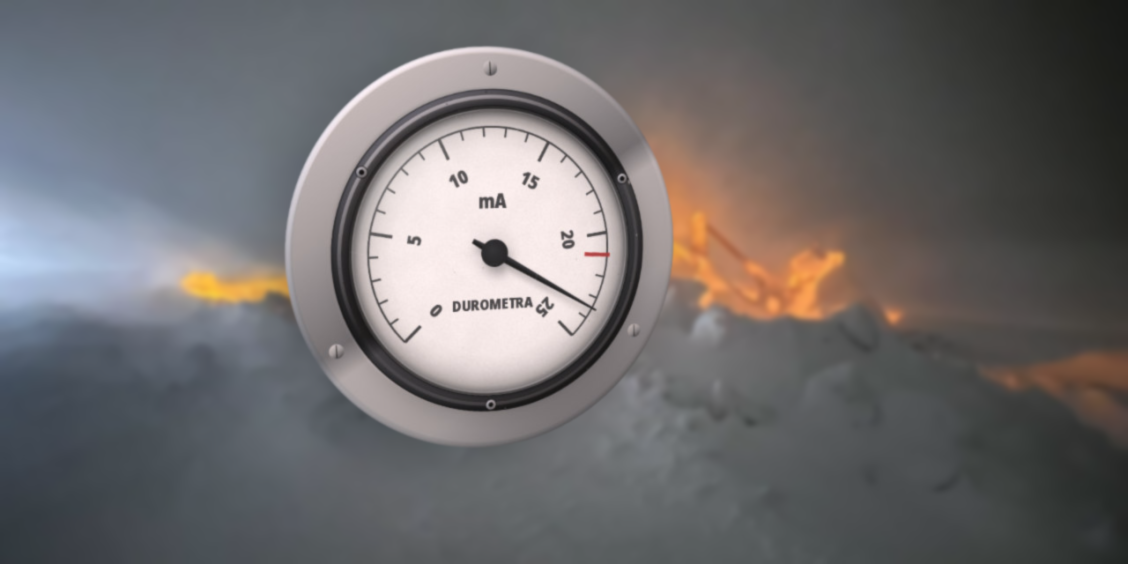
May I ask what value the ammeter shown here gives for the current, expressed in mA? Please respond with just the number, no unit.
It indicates 23.5
